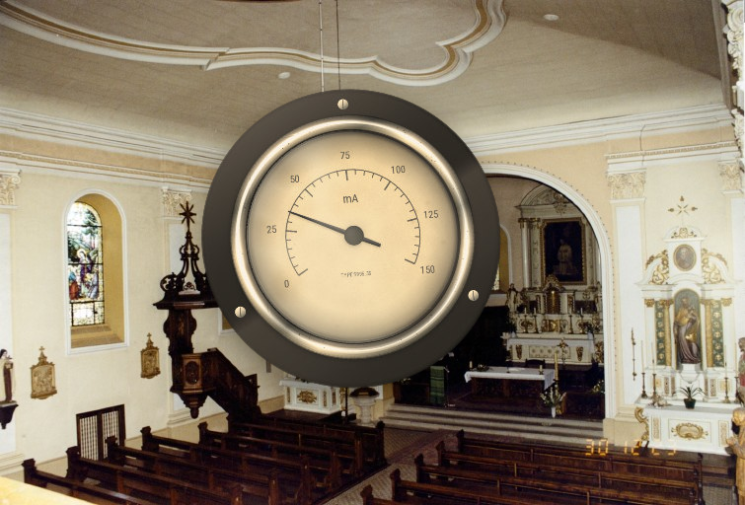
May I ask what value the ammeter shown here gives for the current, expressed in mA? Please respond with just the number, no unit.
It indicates 35
